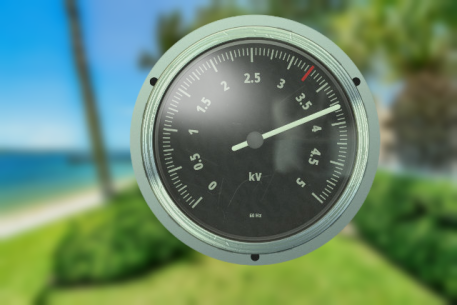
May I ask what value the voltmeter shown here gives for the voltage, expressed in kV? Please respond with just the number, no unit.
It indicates 3.8
